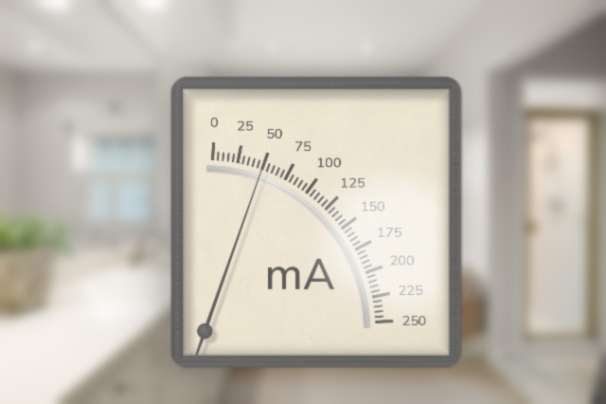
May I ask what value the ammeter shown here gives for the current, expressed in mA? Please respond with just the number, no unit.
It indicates 50
